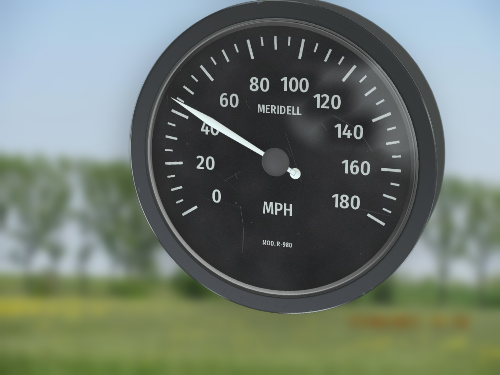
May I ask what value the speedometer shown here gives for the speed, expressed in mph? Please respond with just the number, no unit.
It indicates 45
